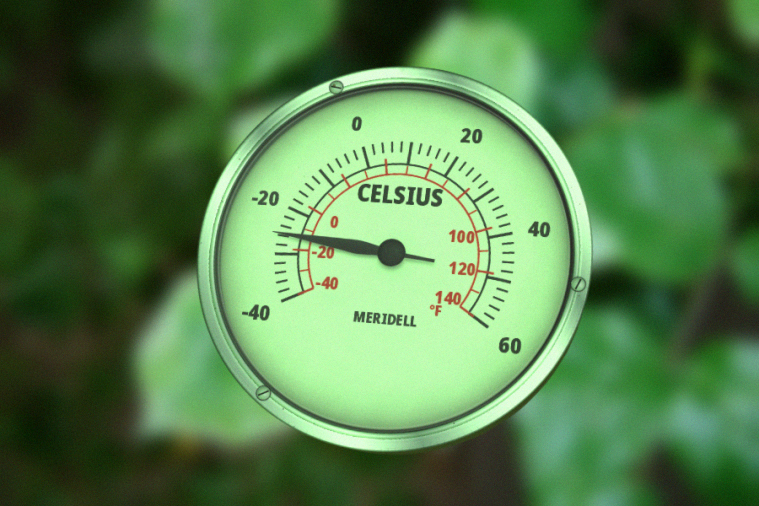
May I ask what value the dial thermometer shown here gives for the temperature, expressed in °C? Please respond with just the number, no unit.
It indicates -26
